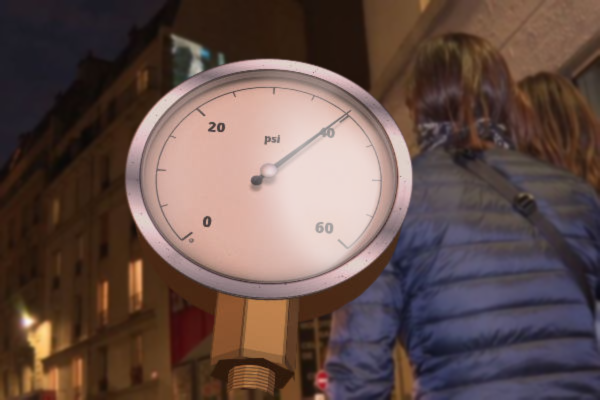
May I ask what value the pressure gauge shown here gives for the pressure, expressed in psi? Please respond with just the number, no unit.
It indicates 40
